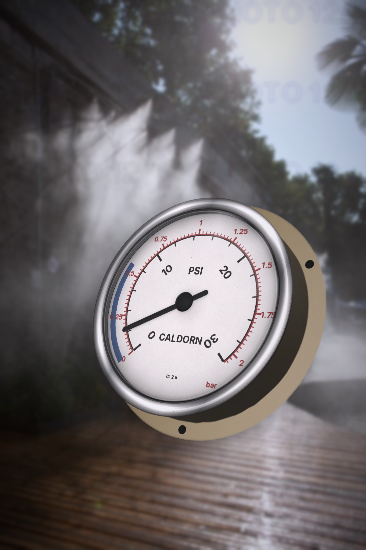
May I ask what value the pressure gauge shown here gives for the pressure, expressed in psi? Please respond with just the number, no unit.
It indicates 2
